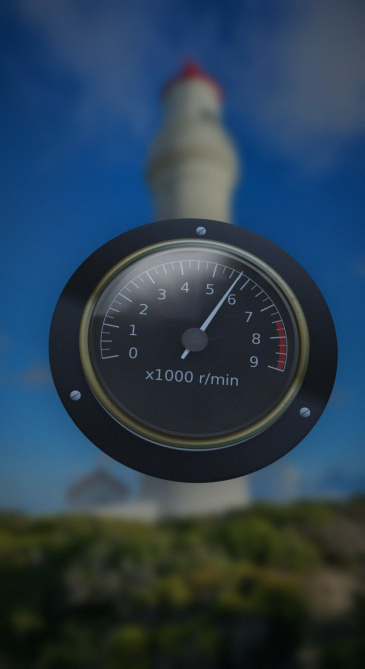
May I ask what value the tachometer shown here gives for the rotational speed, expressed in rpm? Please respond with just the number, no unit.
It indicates 5750
